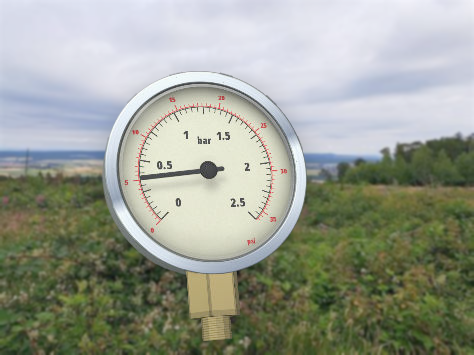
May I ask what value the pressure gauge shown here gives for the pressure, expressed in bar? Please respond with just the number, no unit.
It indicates 0.35
